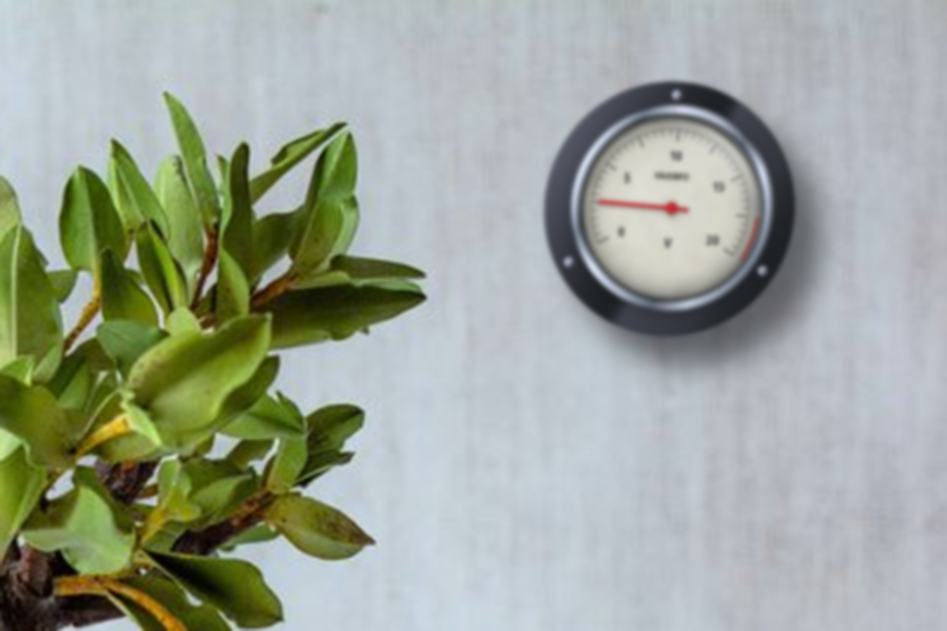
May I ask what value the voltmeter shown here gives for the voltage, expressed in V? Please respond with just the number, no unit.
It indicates 2.5
